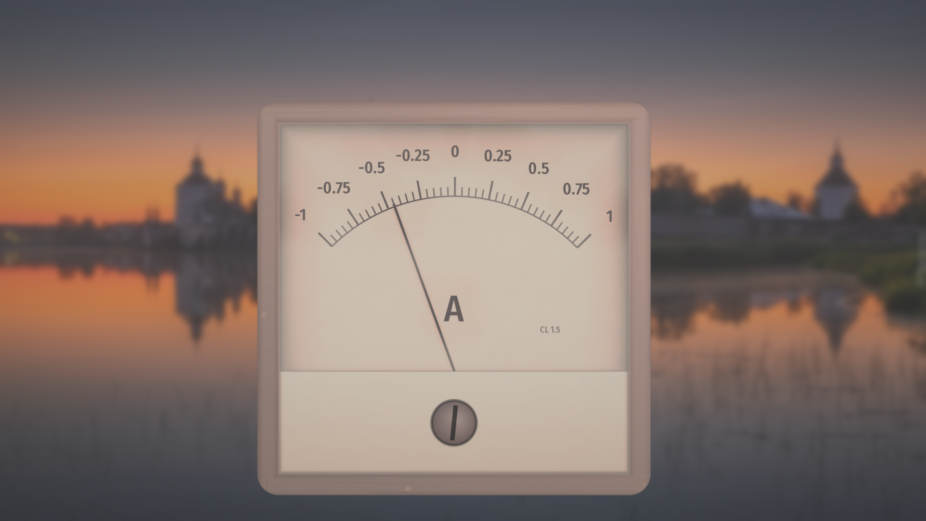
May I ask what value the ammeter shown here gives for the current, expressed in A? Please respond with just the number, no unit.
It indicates -0.45
